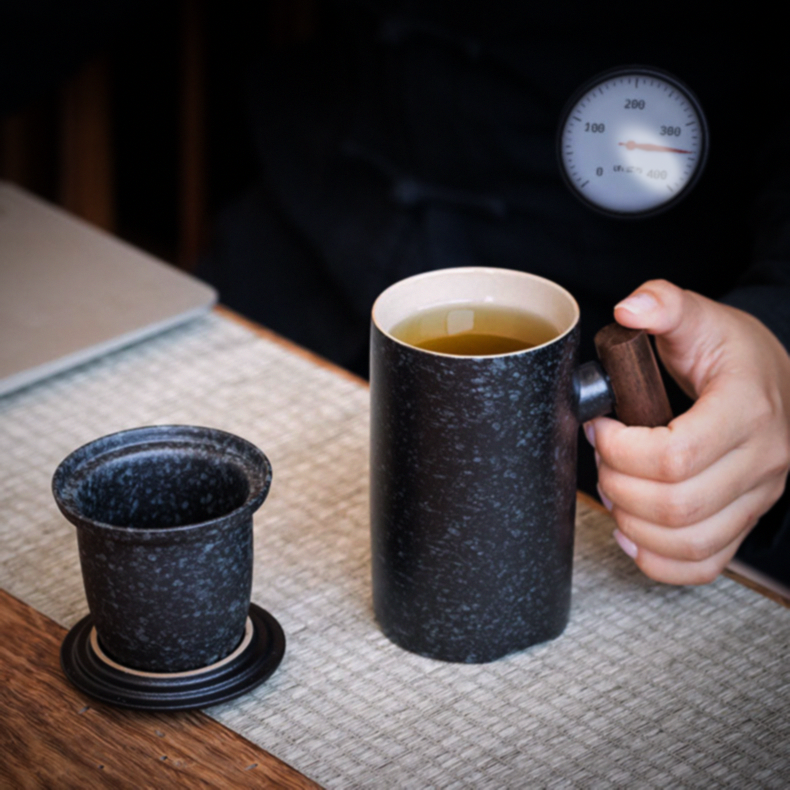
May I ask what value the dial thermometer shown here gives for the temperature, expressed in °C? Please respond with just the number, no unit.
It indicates 340
